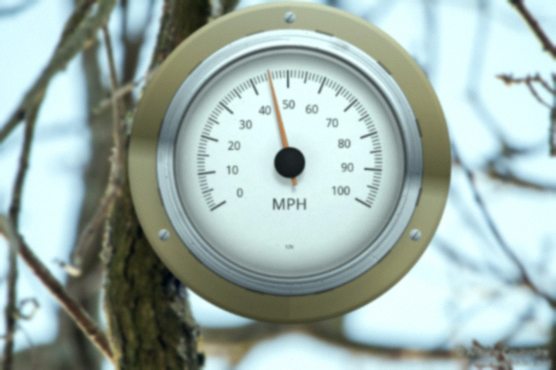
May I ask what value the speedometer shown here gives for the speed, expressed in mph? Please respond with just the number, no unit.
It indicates 45
